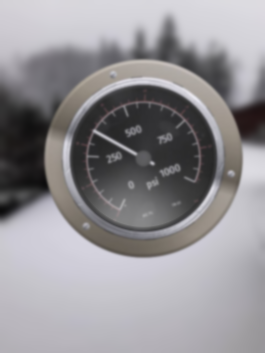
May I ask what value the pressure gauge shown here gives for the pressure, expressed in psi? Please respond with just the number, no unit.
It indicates 350
